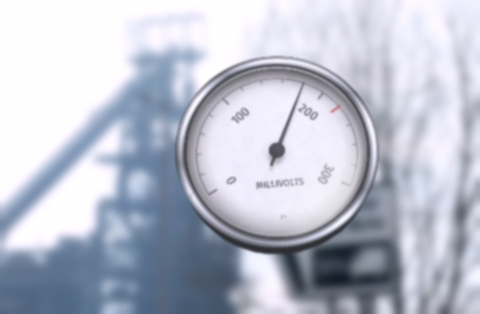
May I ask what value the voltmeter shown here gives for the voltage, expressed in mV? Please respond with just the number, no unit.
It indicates 180
